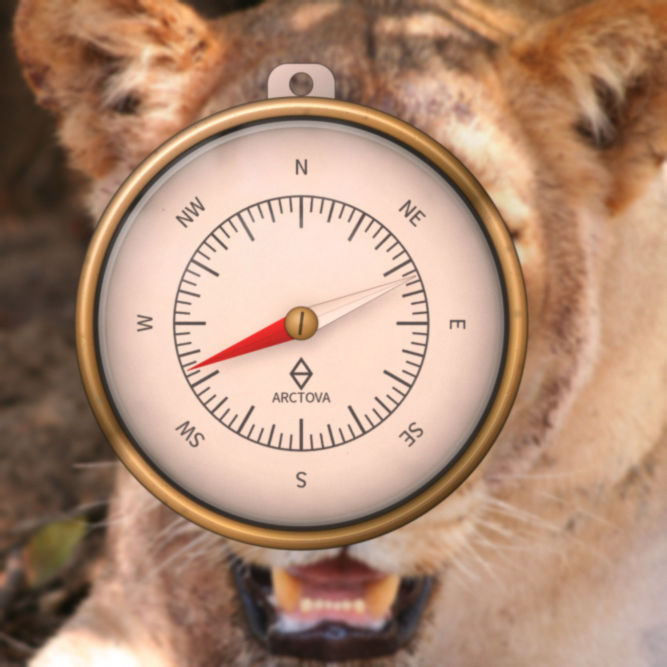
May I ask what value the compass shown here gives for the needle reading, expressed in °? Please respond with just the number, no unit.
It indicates 247.5
